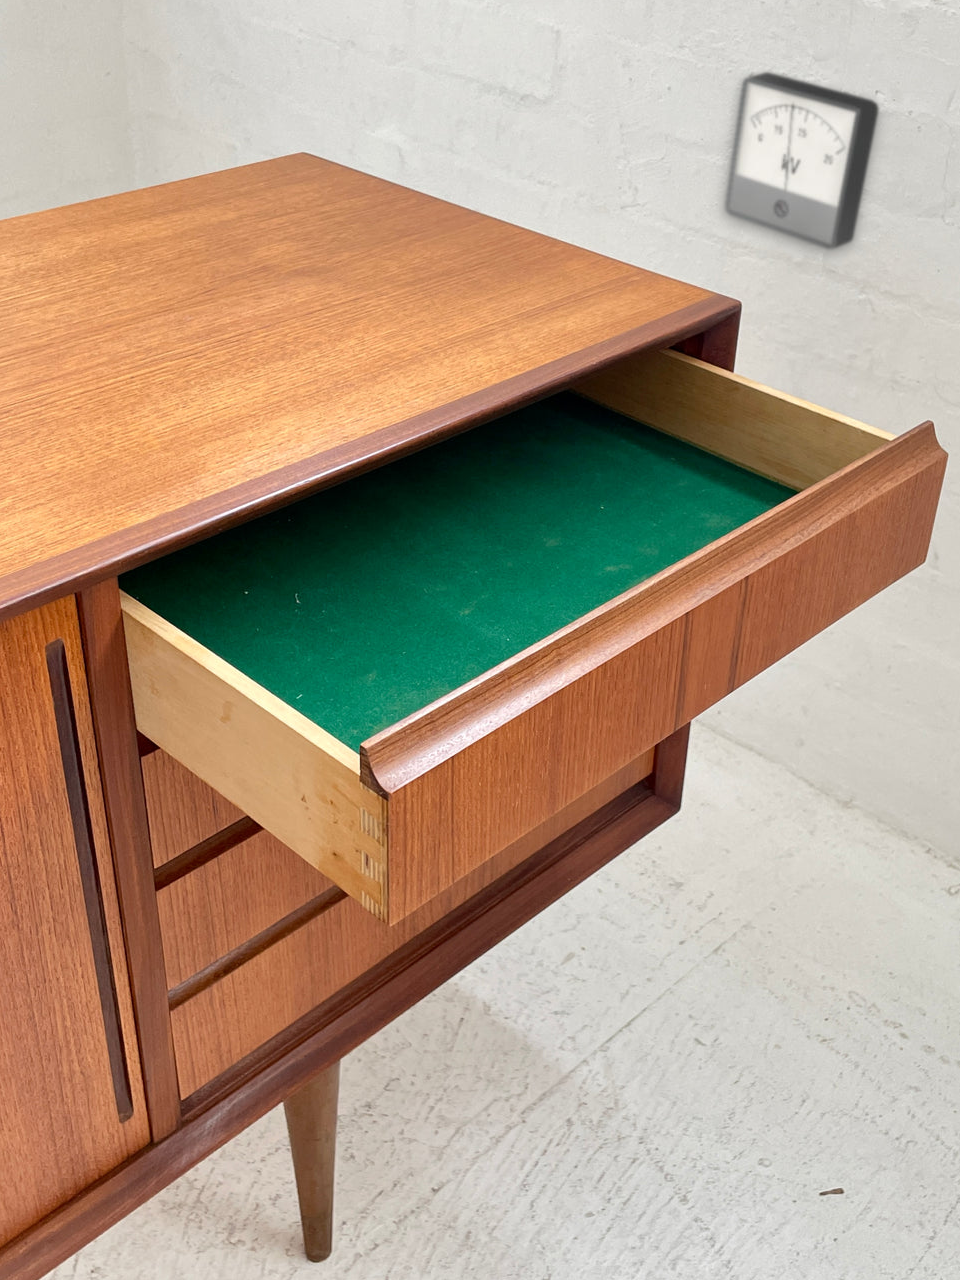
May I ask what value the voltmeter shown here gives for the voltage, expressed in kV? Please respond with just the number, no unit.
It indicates 13
